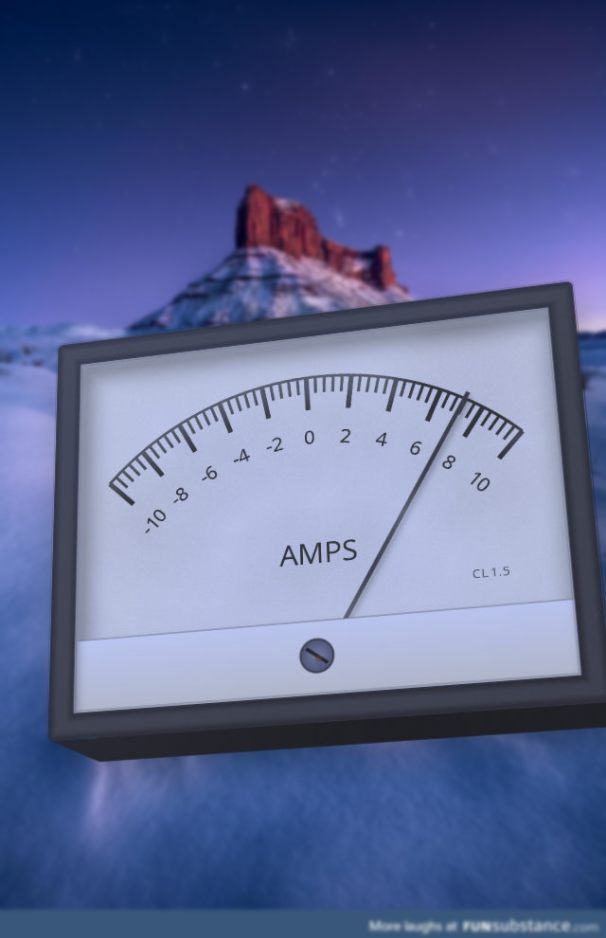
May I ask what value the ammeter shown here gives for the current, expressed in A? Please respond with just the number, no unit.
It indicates 7.2
